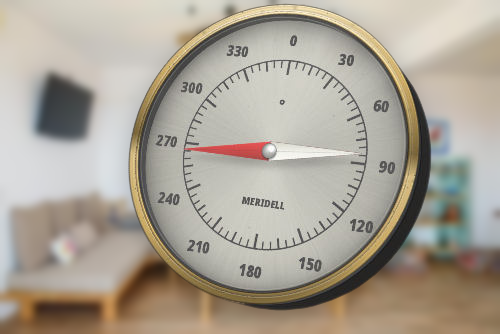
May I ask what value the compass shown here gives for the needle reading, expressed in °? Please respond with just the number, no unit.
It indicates 265
